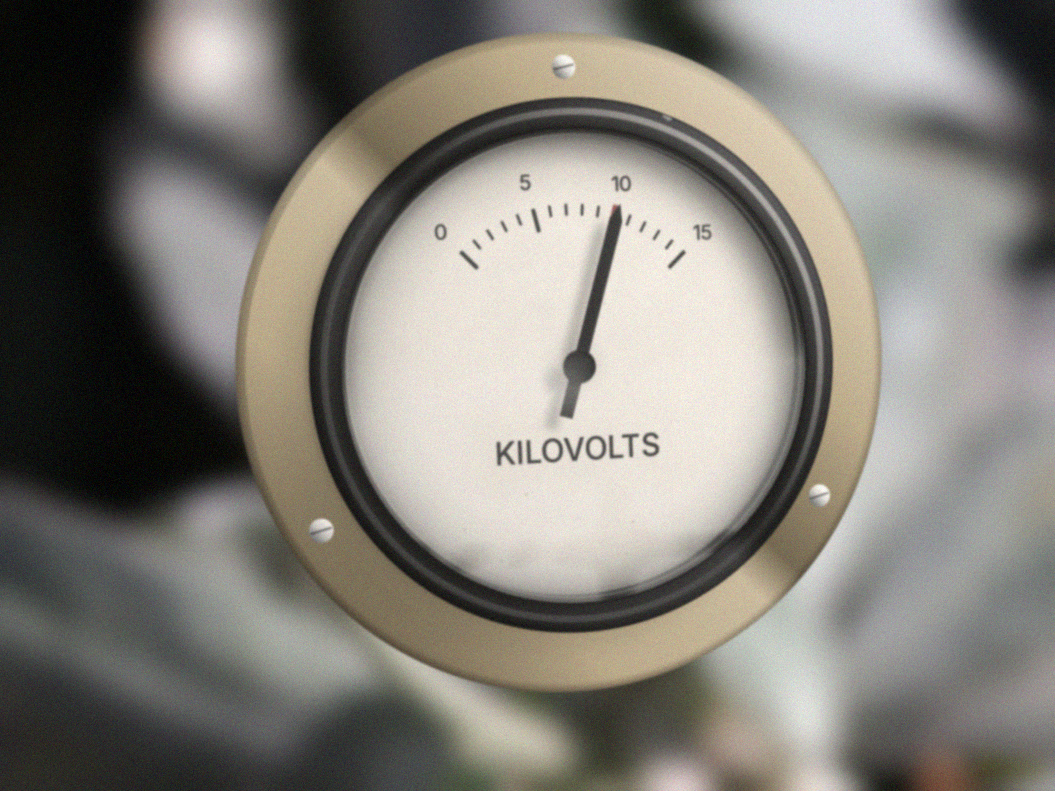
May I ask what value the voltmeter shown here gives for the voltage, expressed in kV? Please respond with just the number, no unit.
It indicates 10
